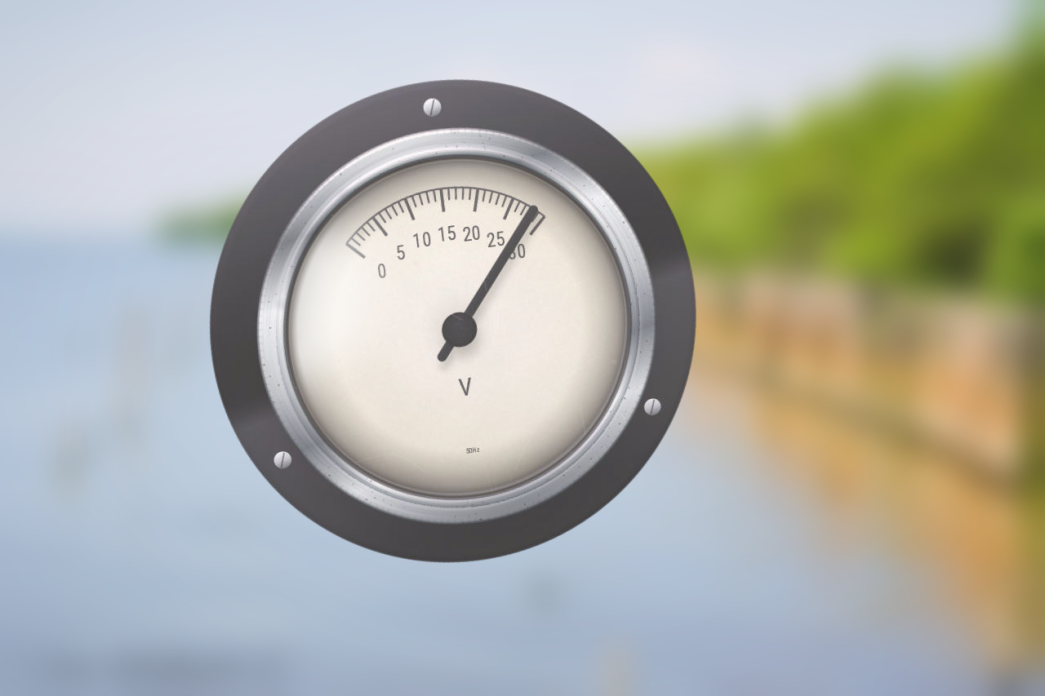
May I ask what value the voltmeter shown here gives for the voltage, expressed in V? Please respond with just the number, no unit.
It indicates 28
